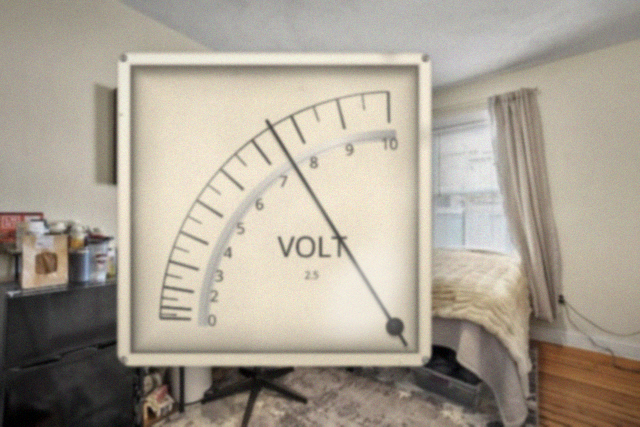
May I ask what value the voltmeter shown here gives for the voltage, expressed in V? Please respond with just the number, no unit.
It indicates 7.5
